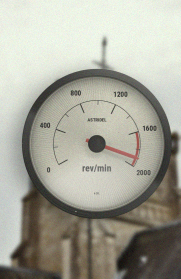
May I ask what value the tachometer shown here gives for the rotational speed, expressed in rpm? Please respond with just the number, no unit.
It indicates 1900
